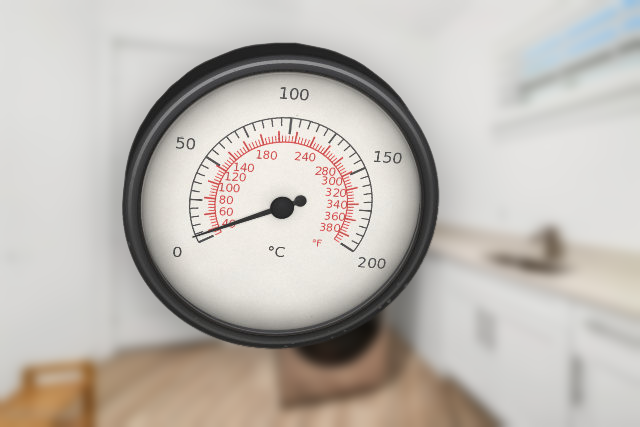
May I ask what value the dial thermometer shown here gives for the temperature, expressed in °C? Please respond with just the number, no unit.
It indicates 5
